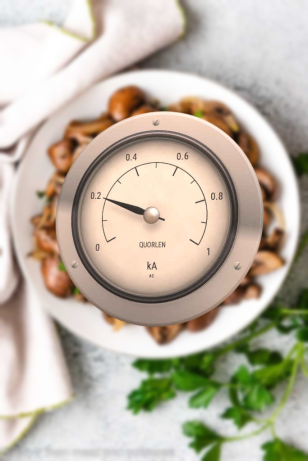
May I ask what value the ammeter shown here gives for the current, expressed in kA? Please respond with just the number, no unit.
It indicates 0.2
